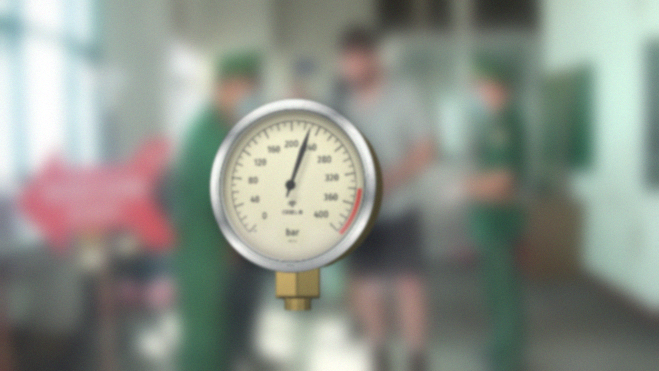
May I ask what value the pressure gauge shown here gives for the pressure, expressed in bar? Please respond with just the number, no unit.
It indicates 230
